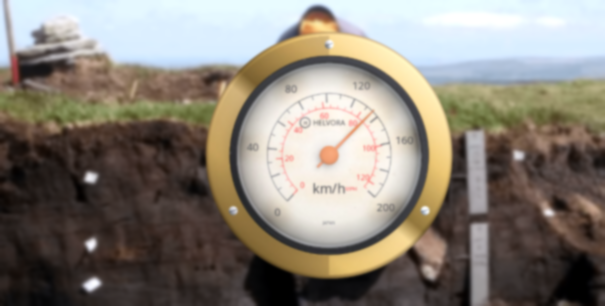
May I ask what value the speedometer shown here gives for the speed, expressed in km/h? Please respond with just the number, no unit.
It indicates 135
